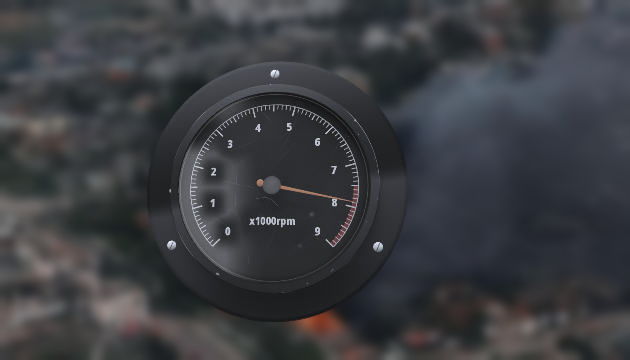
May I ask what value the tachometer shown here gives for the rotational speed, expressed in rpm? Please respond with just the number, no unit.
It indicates 7900
